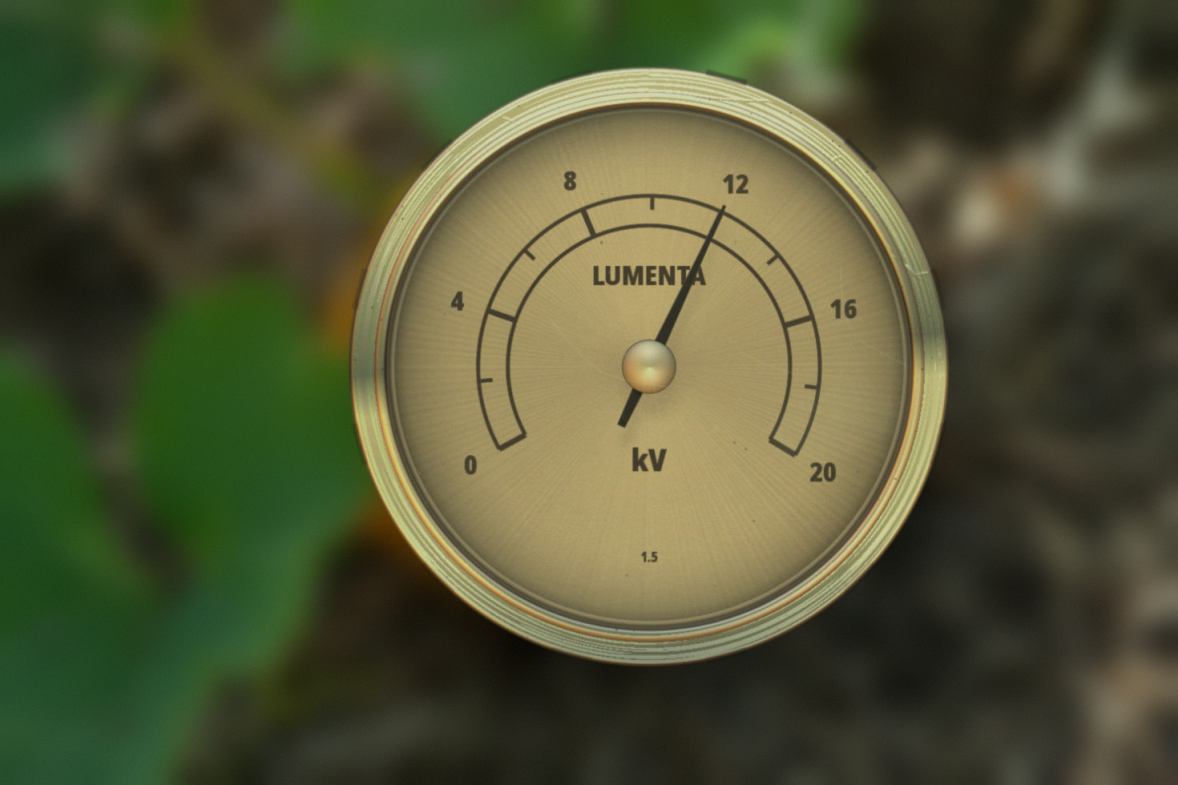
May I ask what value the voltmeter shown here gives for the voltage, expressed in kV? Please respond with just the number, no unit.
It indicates 12
